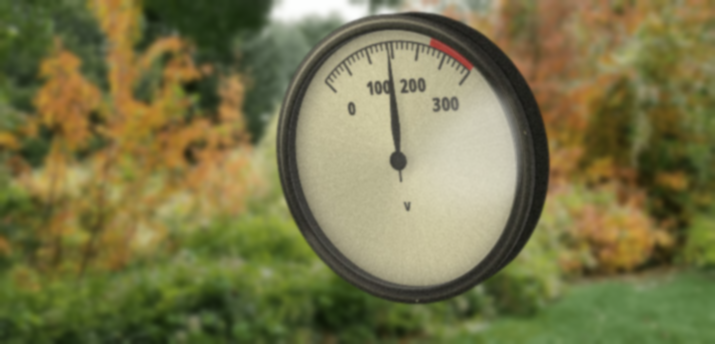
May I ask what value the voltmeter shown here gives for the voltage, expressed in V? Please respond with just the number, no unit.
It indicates 150
